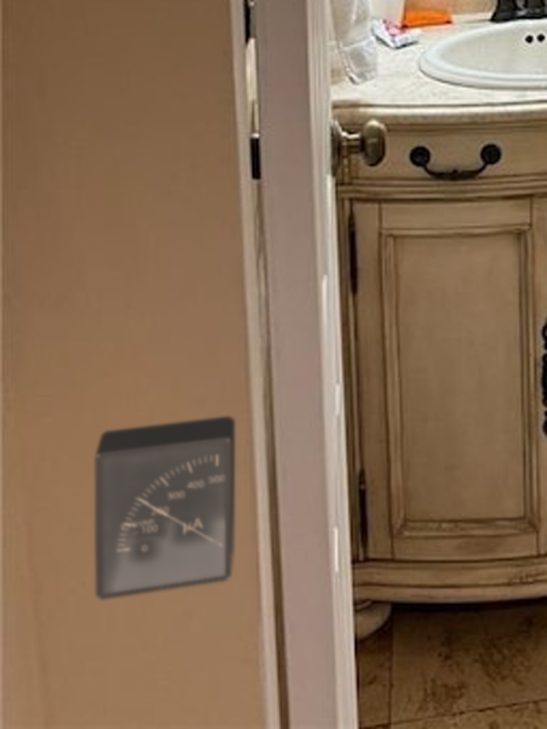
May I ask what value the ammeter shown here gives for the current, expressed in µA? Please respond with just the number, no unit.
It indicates 200
